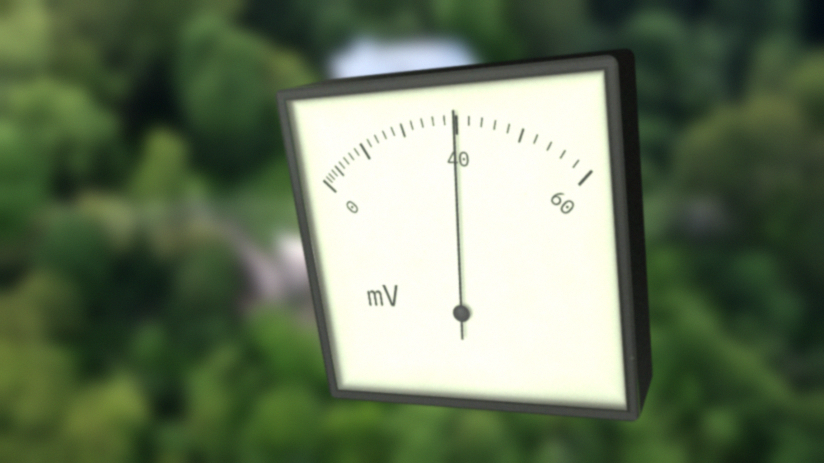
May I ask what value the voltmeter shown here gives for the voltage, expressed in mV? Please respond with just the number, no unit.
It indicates 40
